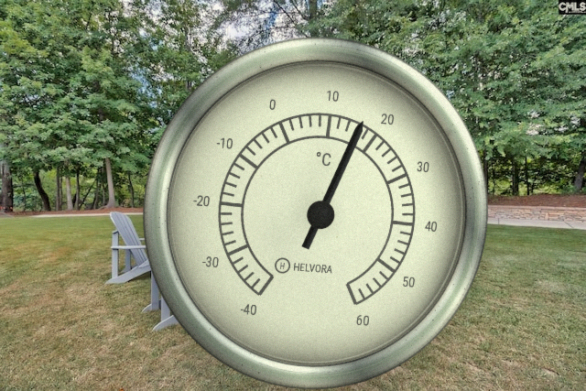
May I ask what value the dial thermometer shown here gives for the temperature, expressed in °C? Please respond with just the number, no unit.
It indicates 16
